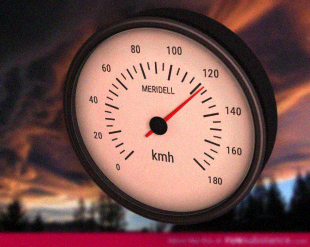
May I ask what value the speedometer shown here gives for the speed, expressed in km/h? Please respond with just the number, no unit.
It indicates 122.5
